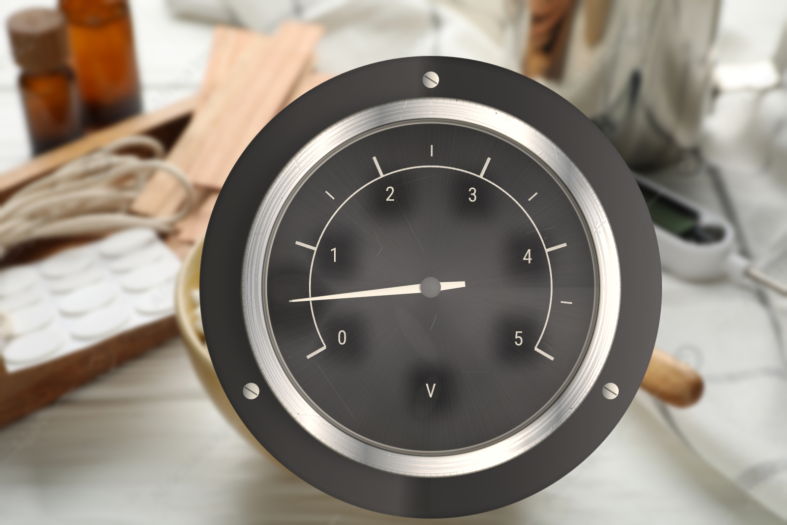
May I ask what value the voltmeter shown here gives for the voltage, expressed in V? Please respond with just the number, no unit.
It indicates 0.5
